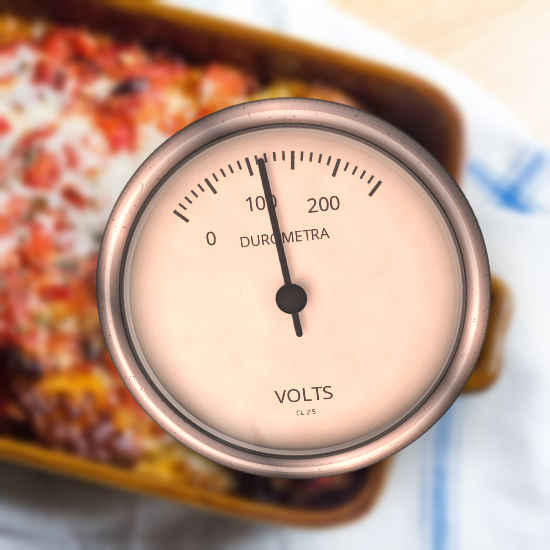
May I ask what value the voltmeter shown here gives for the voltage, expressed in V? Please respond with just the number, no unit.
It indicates 115
